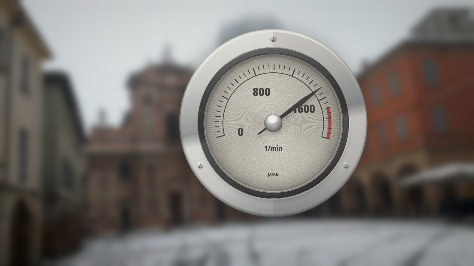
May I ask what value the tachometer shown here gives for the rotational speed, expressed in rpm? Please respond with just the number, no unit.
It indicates 1500
